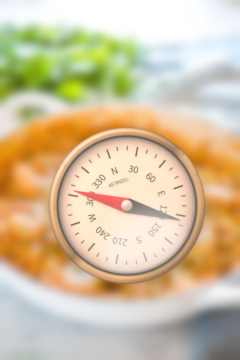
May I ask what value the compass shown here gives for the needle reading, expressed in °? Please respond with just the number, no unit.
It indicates 305
